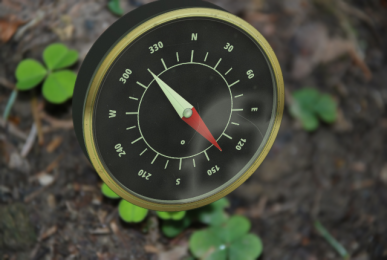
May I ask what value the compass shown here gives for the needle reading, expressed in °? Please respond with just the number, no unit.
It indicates 135
